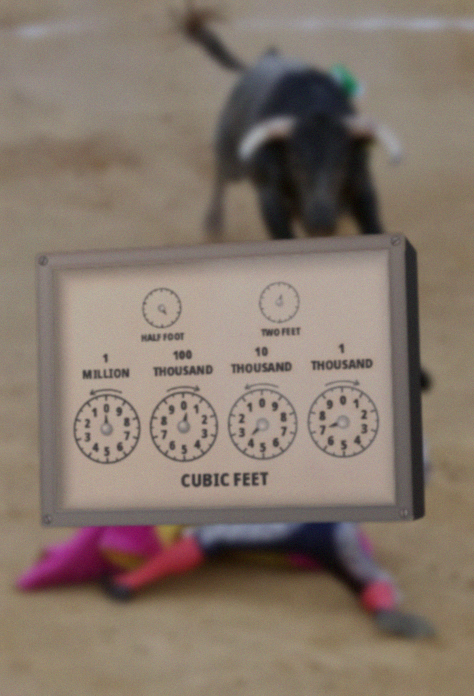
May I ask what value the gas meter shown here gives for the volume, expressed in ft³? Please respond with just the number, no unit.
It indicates 3700
